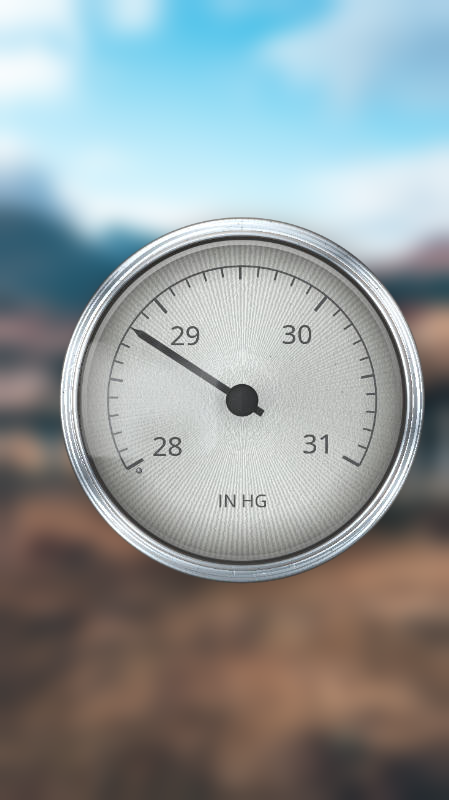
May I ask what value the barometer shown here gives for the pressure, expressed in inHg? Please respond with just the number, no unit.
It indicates 28.8
